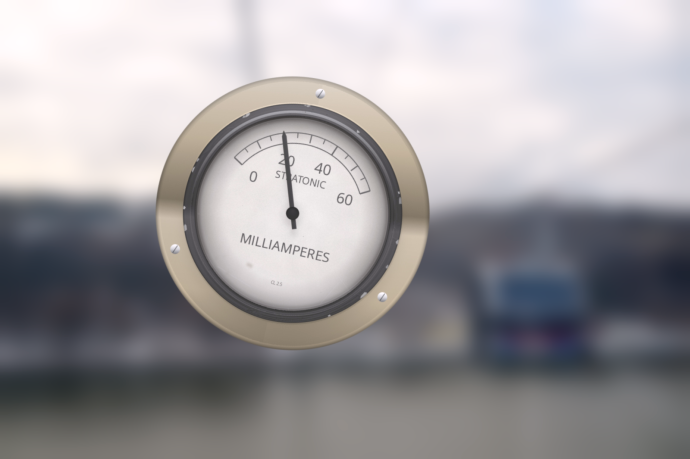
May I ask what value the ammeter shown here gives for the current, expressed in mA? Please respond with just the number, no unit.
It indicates 20
